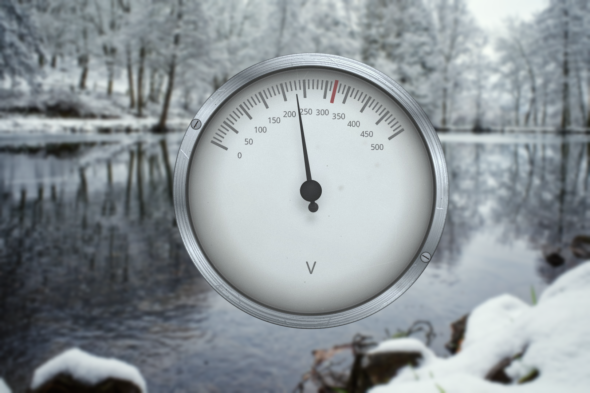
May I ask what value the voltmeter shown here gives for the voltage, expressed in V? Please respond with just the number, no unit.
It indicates 230
